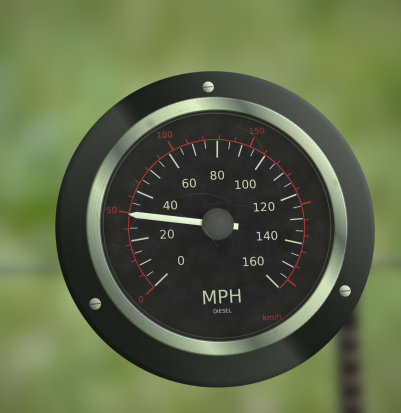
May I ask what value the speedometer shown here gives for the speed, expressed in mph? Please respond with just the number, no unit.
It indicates 30
